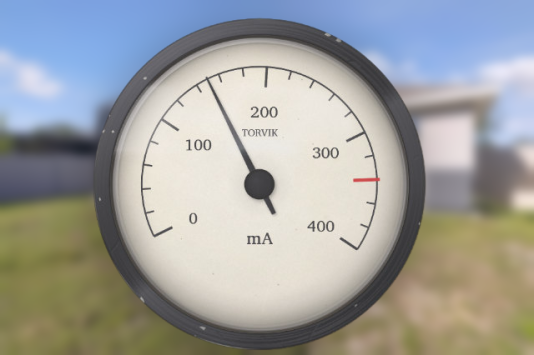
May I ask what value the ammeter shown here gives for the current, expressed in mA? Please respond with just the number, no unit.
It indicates 150
